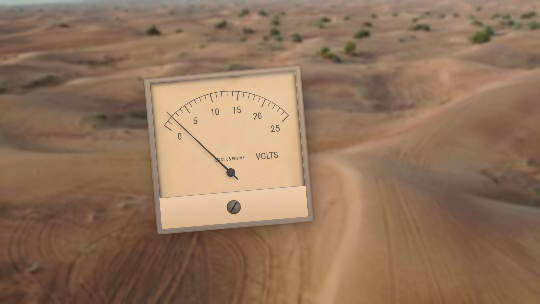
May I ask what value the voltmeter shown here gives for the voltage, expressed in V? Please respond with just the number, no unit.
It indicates 2
